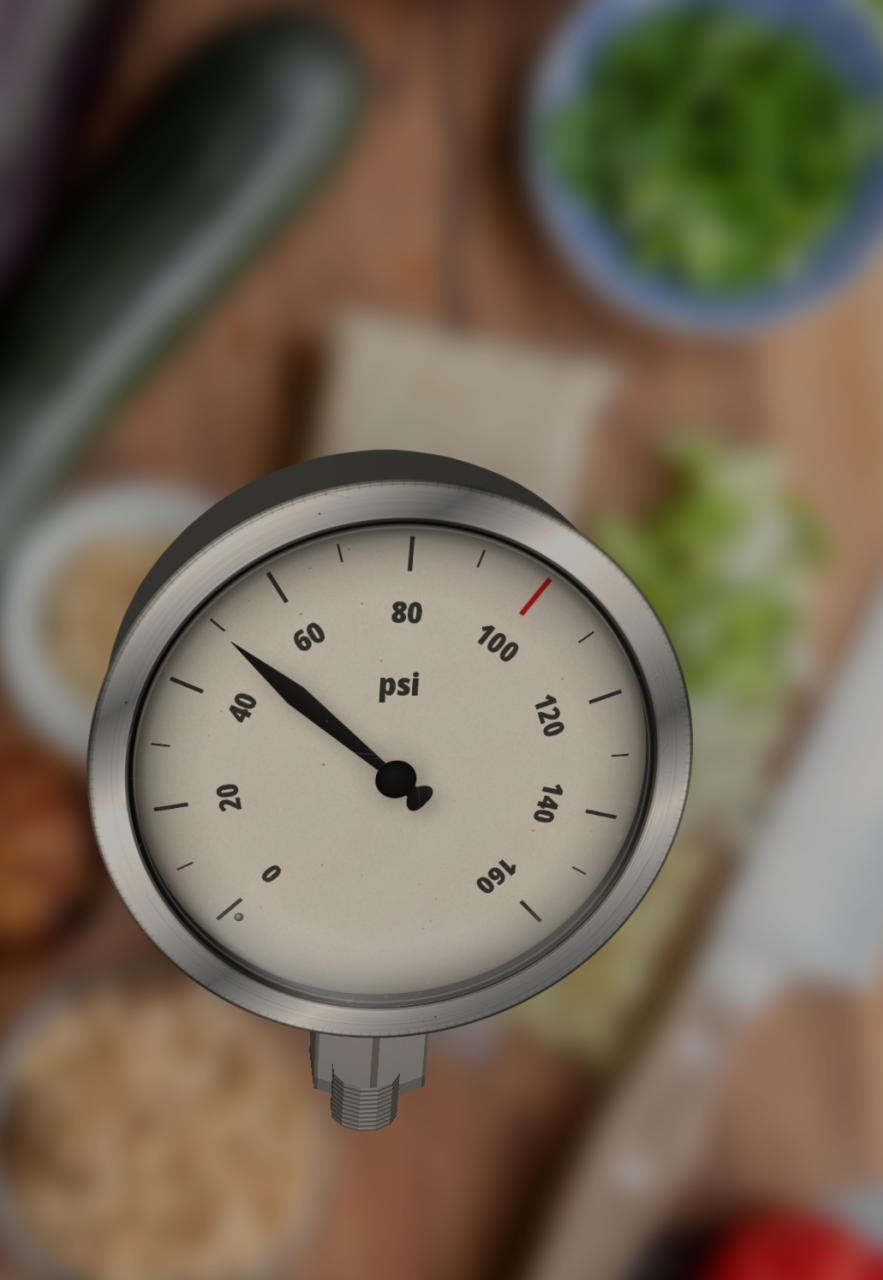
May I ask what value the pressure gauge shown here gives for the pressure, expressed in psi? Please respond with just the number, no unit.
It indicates 50
